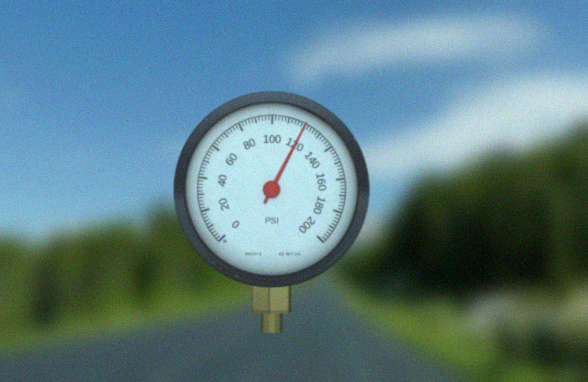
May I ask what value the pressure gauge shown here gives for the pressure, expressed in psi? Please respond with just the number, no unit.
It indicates 120
